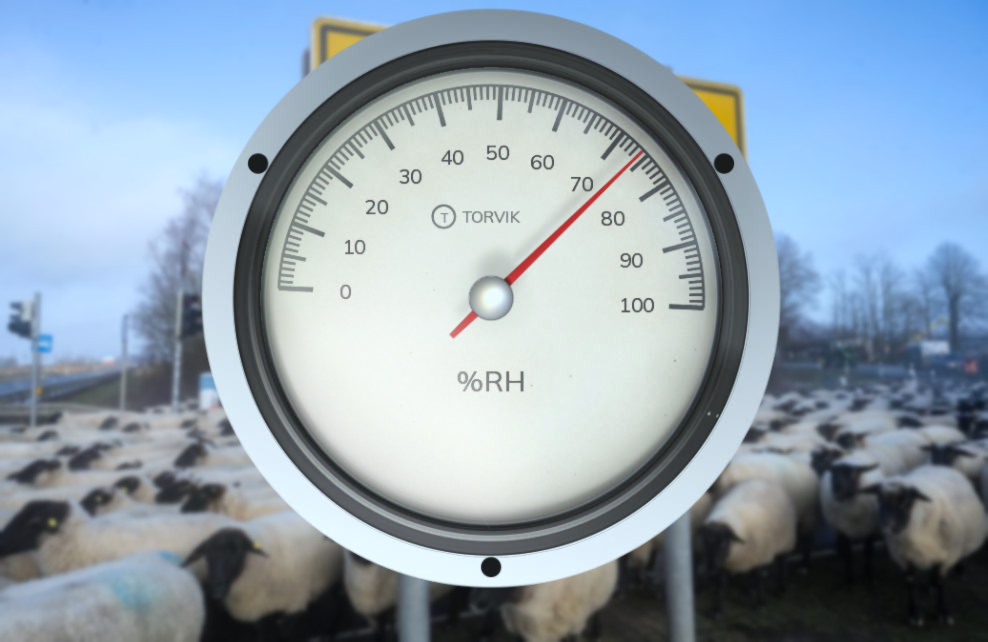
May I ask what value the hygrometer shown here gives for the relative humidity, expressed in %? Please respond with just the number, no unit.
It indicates 74
